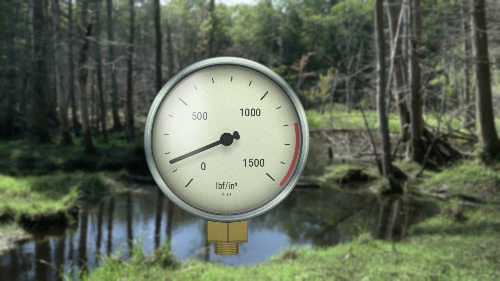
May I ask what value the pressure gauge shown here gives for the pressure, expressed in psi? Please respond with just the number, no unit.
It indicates 150
